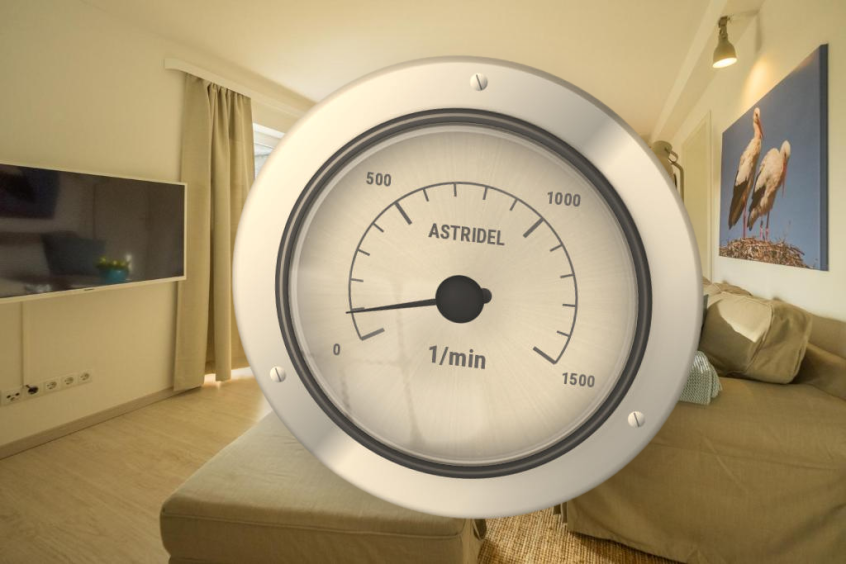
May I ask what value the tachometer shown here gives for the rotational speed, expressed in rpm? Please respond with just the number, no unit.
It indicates 100
